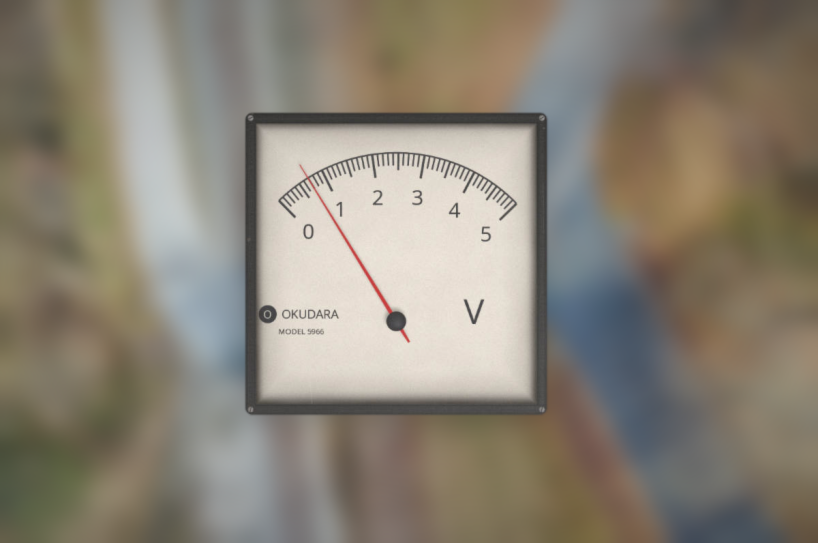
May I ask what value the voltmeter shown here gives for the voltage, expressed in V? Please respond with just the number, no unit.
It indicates 0.7
